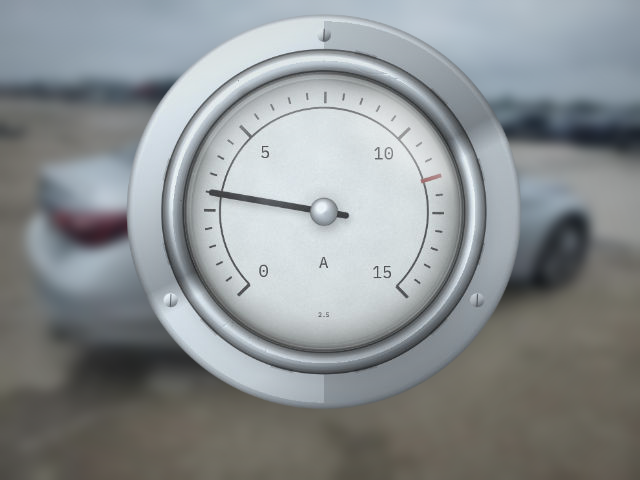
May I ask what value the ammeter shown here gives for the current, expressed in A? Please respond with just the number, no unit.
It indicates 3
